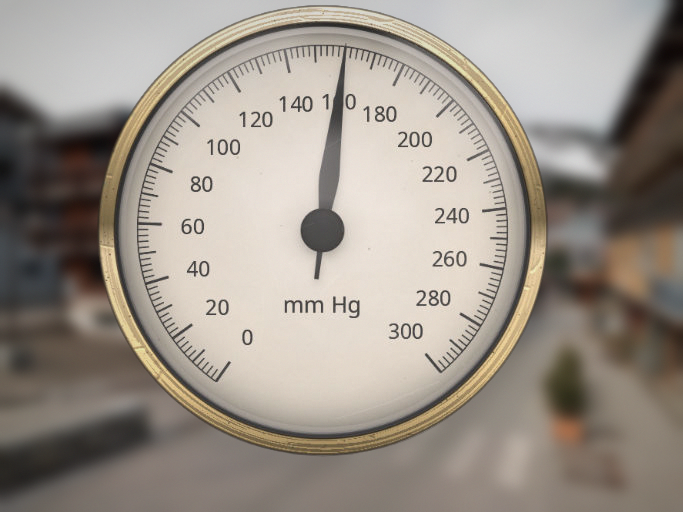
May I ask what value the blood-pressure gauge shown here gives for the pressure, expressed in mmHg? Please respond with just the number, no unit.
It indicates 160
